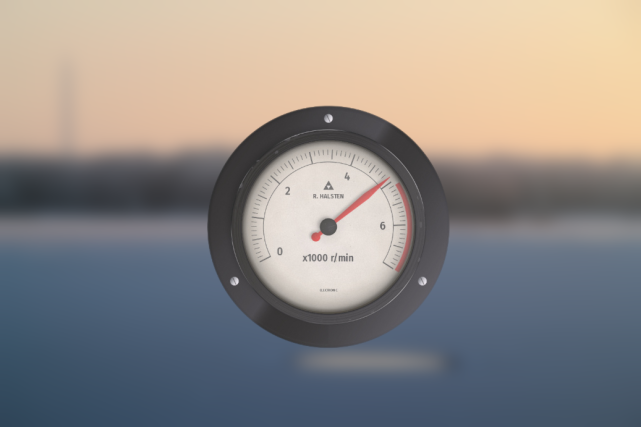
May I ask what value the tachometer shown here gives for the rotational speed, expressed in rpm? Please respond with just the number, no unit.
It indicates 4900
